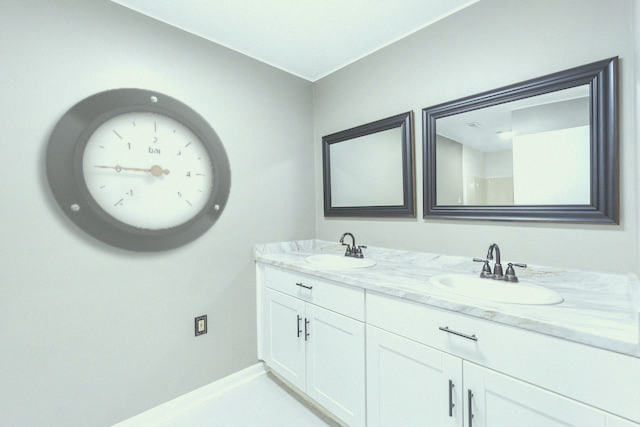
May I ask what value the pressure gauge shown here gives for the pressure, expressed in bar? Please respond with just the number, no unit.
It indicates 0
